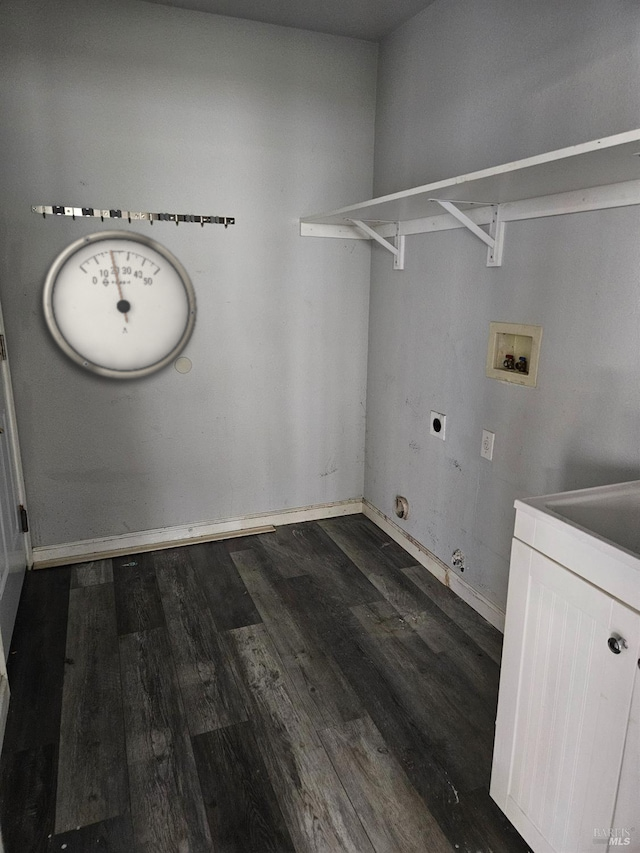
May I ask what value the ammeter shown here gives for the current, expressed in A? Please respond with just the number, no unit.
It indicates 20
